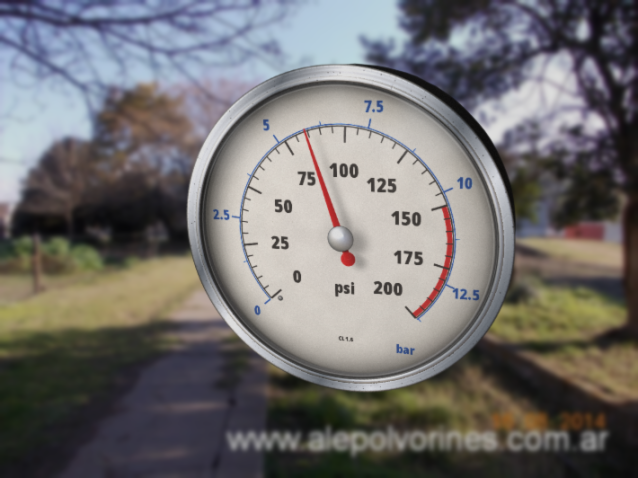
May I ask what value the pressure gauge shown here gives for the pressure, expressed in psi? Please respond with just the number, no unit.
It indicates 85
